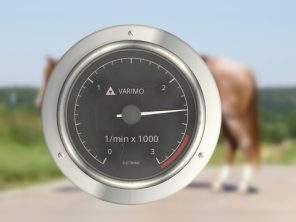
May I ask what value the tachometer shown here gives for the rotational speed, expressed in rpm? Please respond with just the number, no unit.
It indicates 2350
